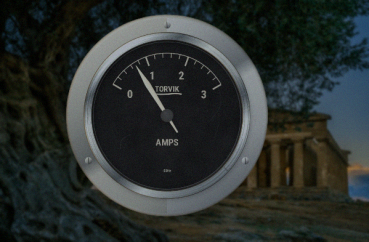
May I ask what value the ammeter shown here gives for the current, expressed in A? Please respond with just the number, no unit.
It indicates 0.7
